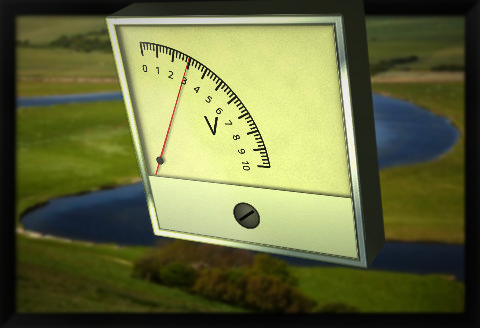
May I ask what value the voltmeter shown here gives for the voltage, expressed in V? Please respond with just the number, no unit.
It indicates 3
